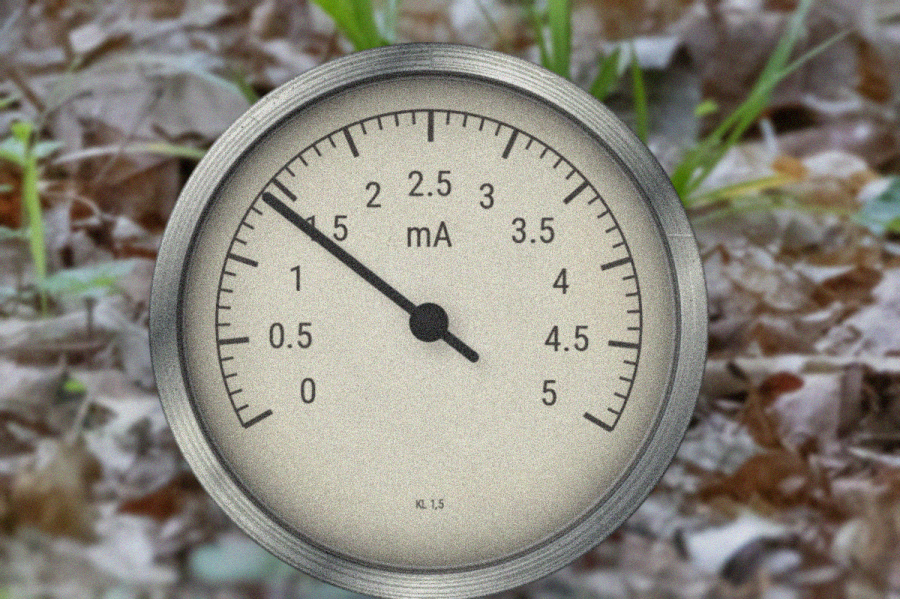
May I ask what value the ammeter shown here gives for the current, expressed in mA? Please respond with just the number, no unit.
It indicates 1.4
